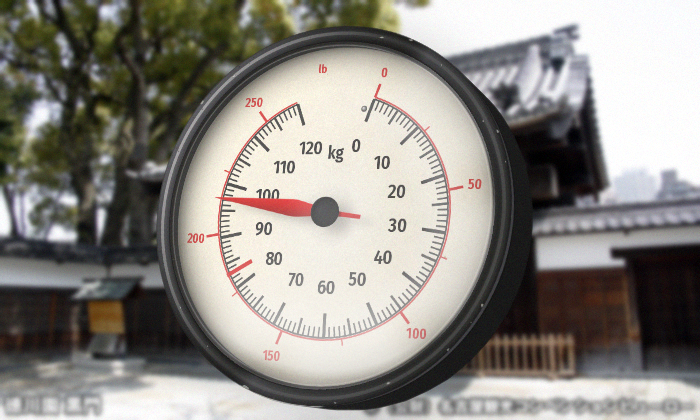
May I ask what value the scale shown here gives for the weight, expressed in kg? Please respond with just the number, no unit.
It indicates 97
